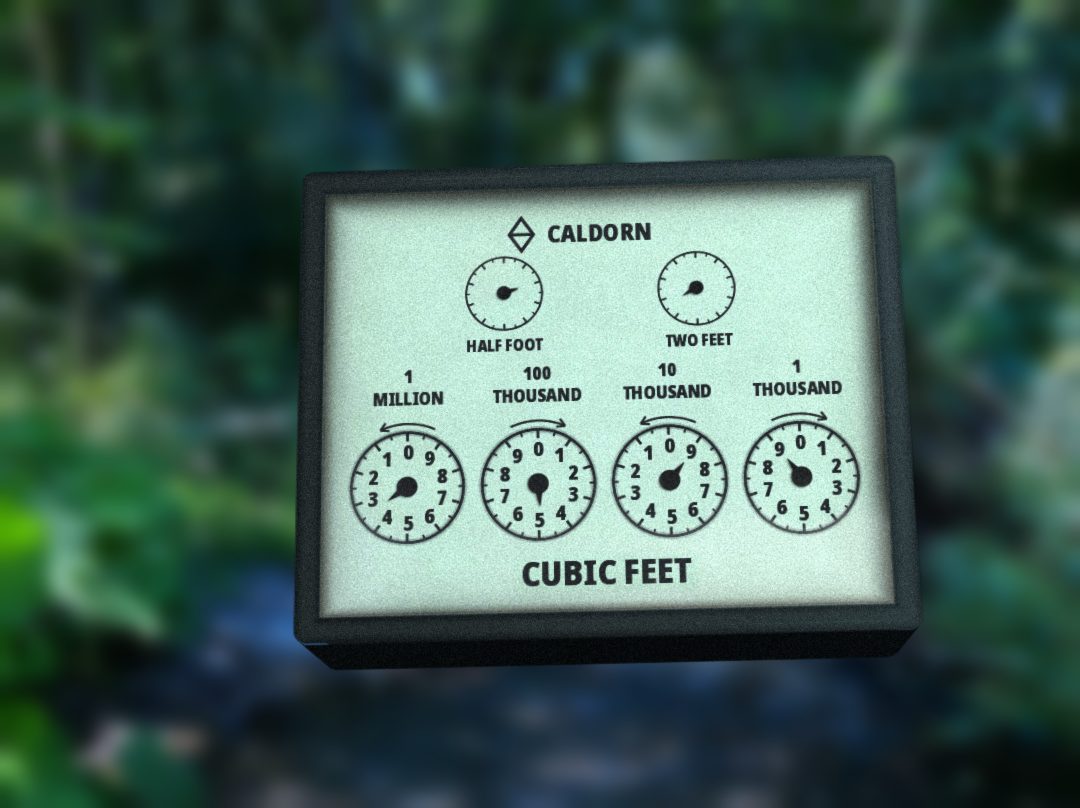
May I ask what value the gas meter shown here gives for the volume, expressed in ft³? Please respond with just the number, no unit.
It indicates 348900
